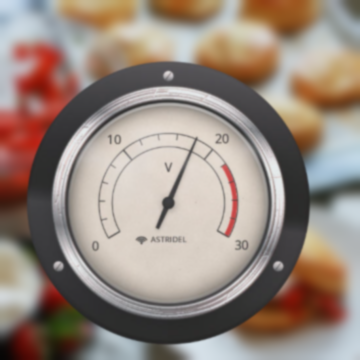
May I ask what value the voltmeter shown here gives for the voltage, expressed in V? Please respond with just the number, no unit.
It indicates 18
